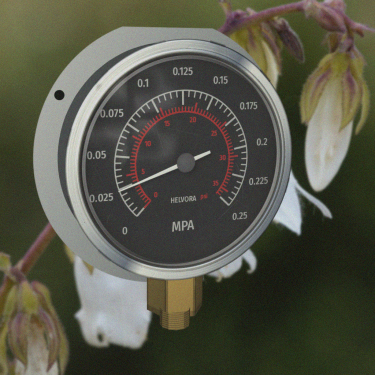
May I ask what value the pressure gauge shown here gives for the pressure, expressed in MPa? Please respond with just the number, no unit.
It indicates 0.025
